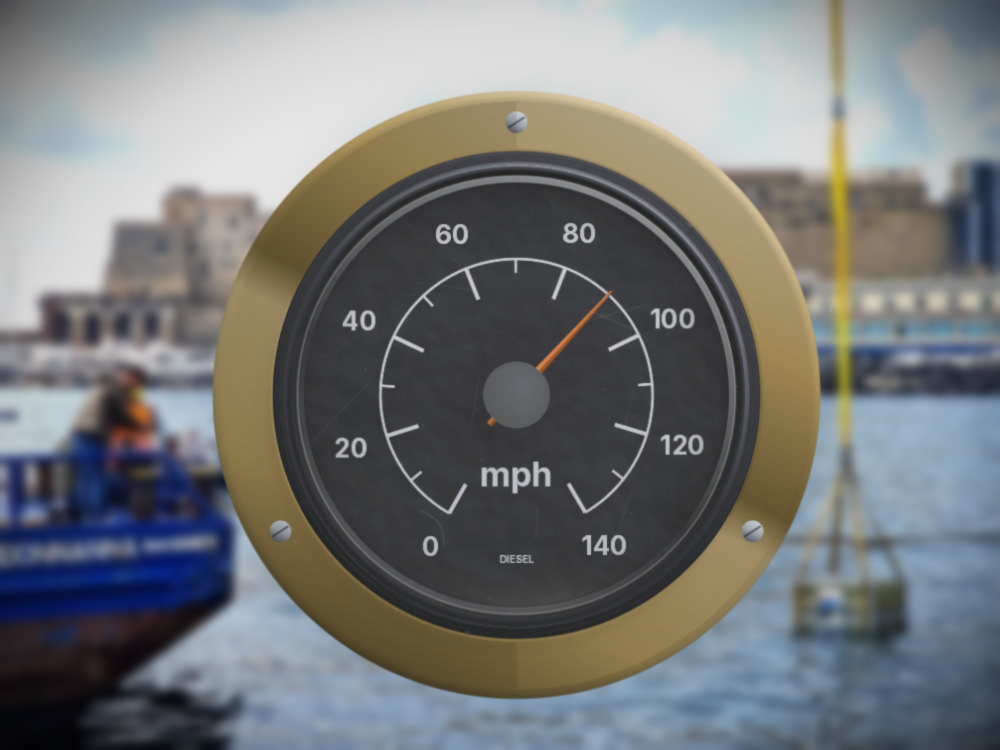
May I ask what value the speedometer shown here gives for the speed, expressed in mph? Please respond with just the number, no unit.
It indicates 90
